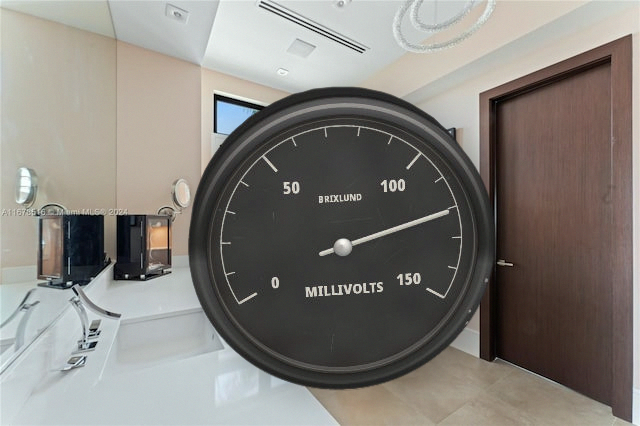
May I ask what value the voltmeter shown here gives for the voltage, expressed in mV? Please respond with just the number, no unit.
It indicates 120
